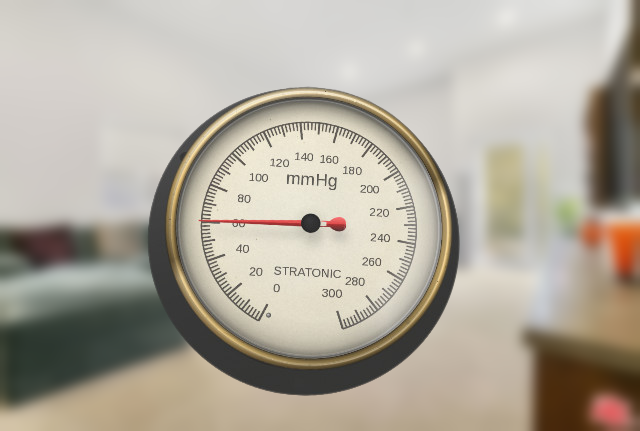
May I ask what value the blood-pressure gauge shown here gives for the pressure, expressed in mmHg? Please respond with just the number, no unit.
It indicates 60
